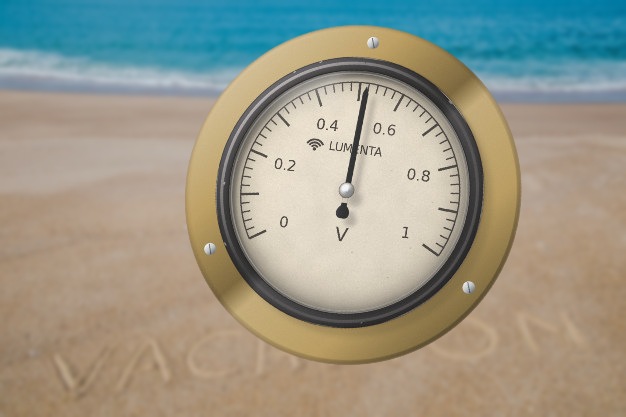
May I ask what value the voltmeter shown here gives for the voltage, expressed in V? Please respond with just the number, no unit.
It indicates 0.52
